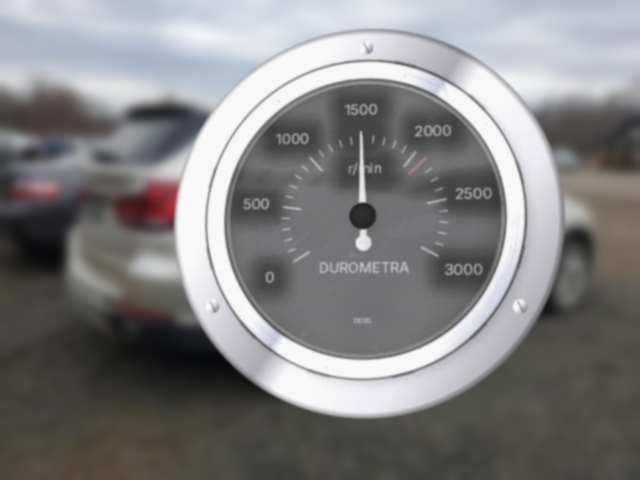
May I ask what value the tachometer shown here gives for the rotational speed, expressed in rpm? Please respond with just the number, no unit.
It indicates 1500
